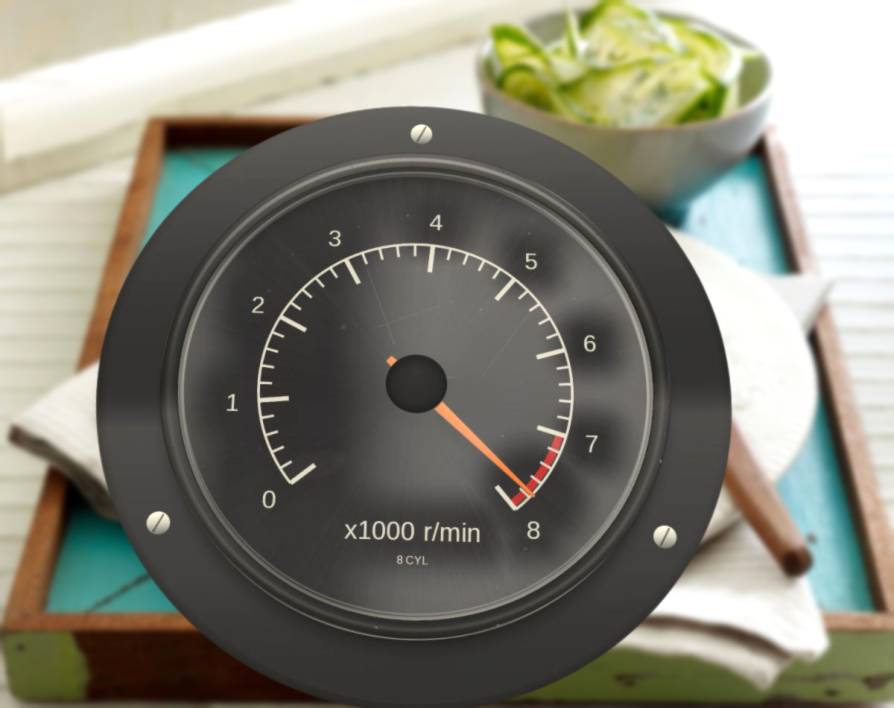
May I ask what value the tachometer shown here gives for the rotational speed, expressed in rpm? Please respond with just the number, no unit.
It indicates 7800
